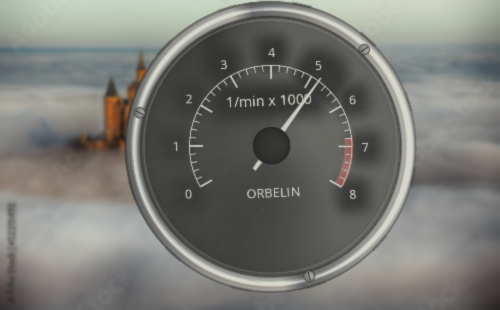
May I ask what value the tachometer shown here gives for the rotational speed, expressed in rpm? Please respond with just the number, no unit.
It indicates 5200
